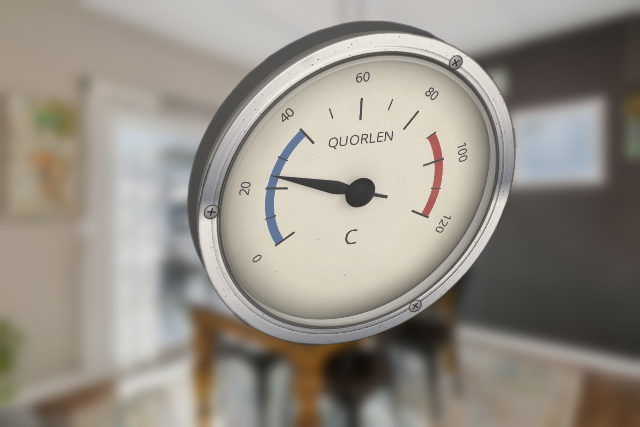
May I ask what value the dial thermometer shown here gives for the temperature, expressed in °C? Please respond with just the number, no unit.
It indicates 25
